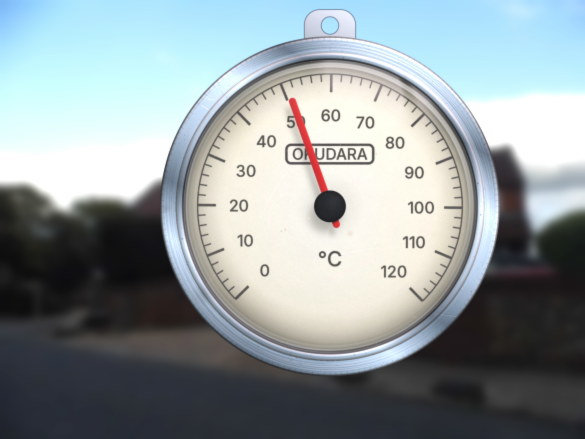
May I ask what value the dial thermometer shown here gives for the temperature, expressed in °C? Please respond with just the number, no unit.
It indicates 51
